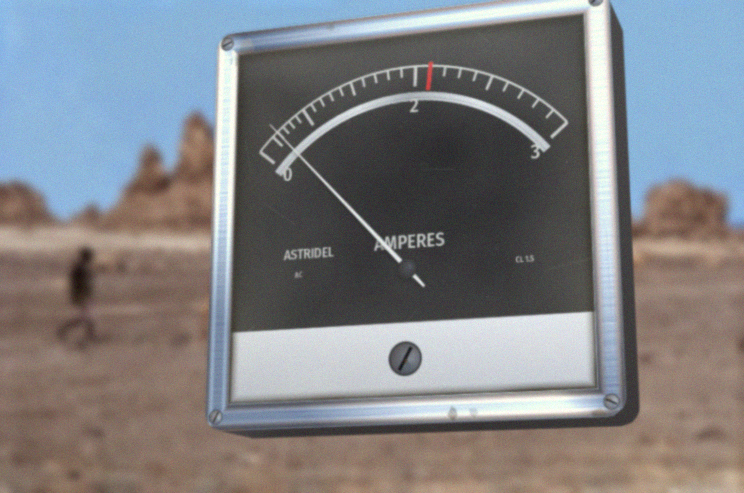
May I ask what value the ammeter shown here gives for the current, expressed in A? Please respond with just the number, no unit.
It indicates 0.6
